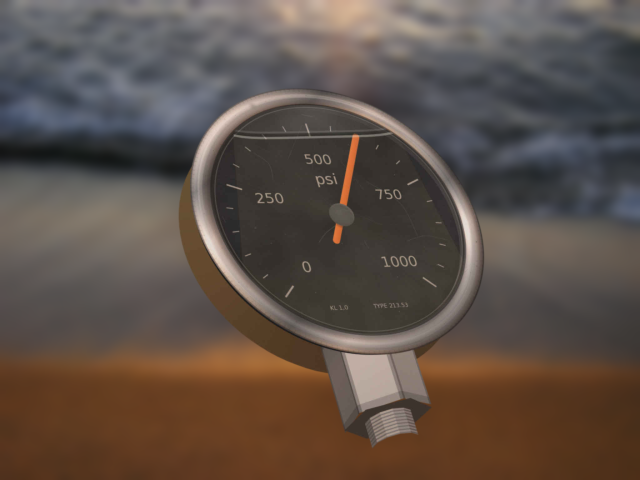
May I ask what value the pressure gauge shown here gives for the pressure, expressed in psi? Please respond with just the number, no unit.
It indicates 600
